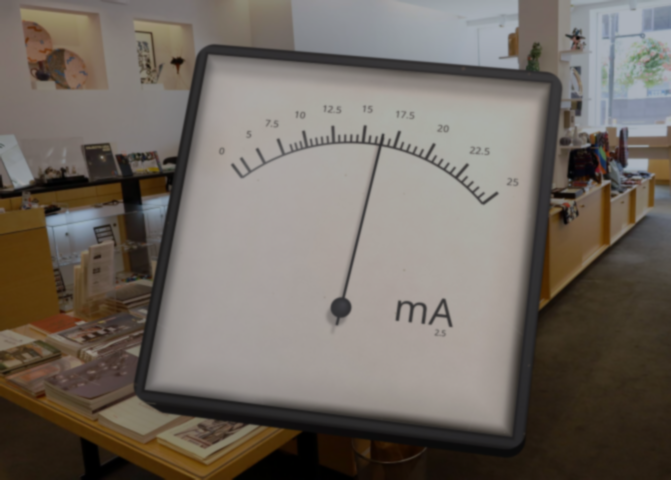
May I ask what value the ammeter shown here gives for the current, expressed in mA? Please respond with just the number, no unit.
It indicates 16.5
